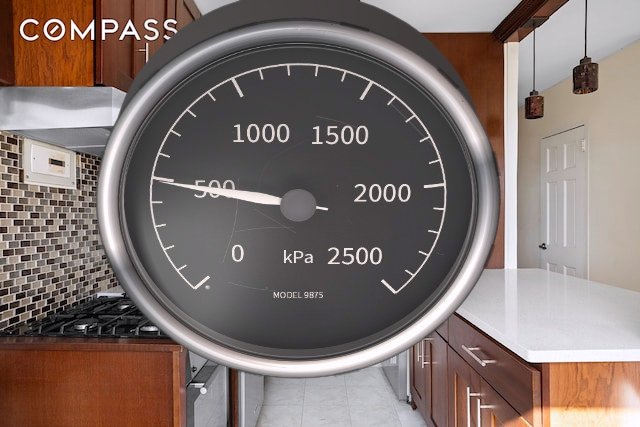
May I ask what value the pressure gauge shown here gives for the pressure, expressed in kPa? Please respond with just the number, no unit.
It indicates 500
